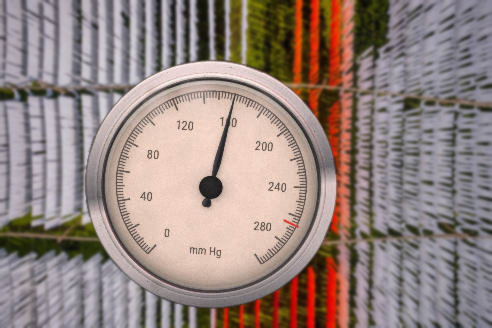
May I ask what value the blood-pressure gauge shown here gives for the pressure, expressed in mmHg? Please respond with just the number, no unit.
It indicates 160
